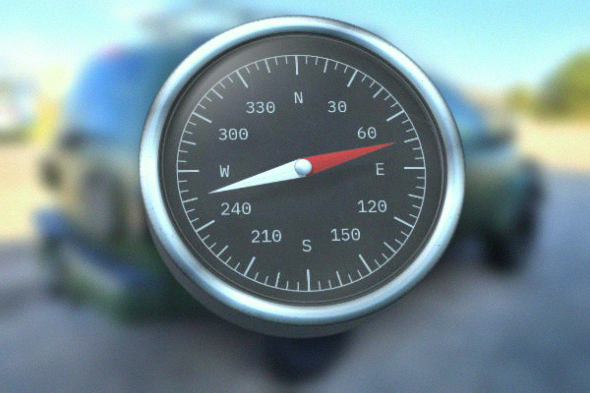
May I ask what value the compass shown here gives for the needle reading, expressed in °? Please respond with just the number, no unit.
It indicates 75
